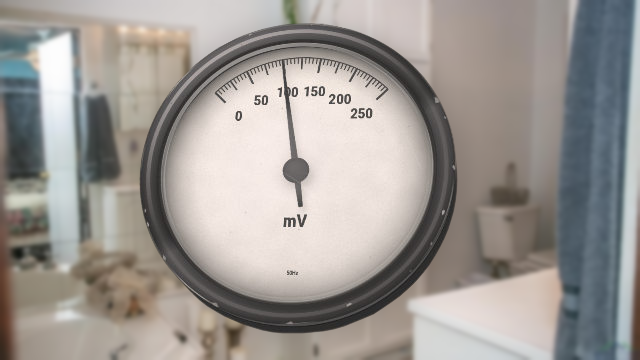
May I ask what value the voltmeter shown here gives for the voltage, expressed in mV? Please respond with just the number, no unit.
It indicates 100
